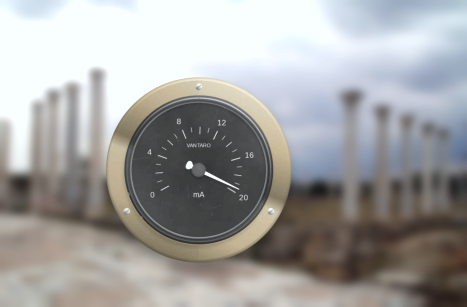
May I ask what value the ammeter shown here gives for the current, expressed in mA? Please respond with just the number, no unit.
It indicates 19.5
